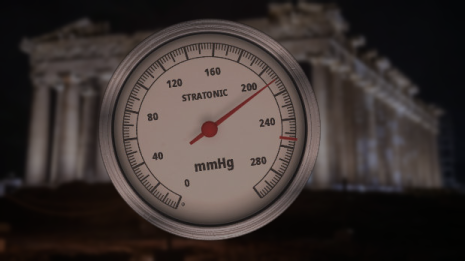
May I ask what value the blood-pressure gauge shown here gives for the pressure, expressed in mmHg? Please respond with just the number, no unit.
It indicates 210
